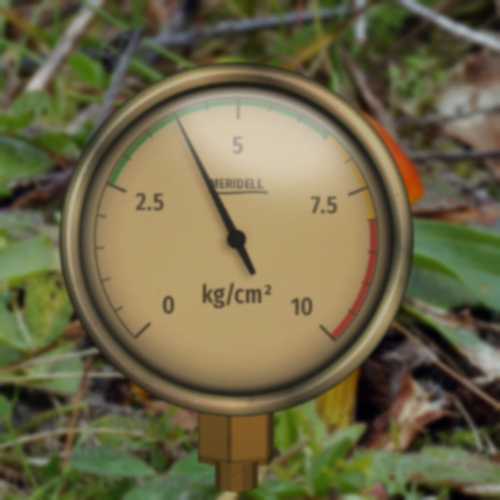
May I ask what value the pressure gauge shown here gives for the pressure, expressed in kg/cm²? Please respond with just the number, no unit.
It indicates 4
